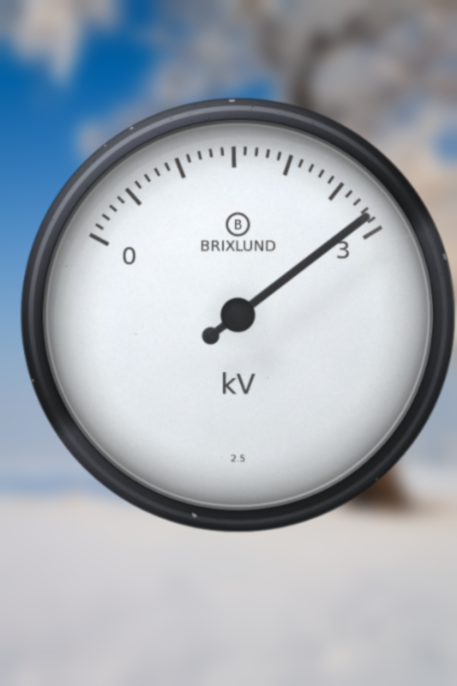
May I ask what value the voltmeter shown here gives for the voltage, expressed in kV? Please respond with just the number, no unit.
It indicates 2.85
